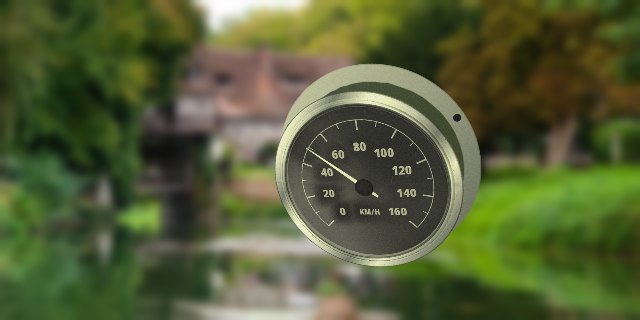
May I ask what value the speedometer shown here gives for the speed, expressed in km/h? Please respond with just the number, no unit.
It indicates 50
